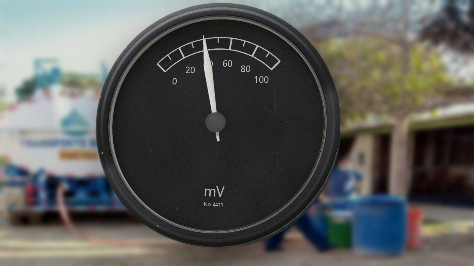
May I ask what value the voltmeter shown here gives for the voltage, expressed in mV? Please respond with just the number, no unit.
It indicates 40
